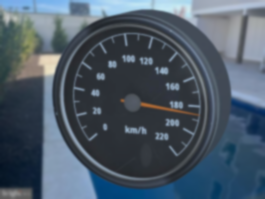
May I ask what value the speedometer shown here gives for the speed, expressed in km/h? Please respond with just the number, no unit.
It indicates 185
